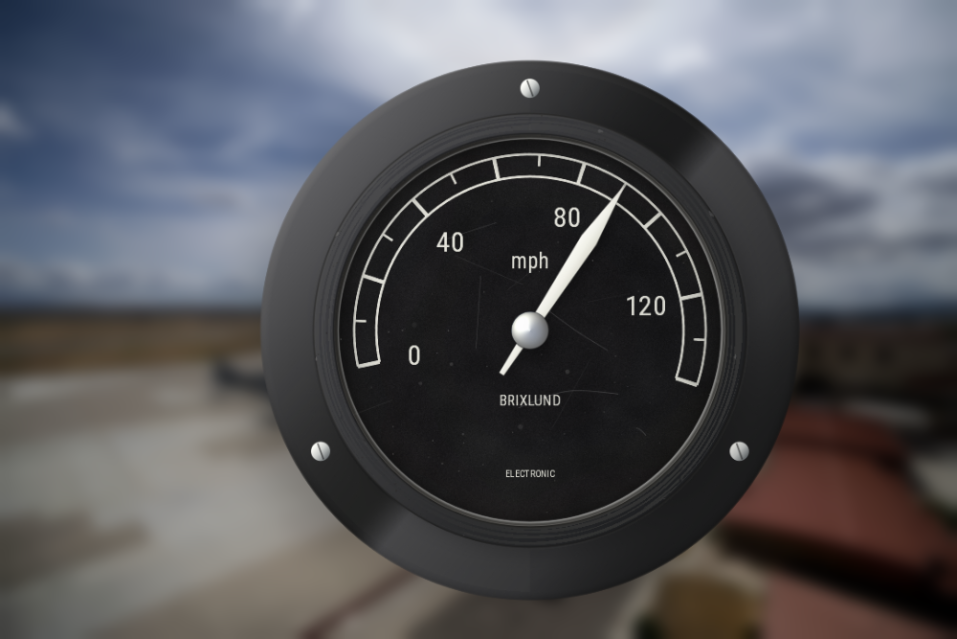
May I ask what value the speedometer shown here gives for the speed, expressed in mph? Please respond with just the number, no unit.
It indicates 90
